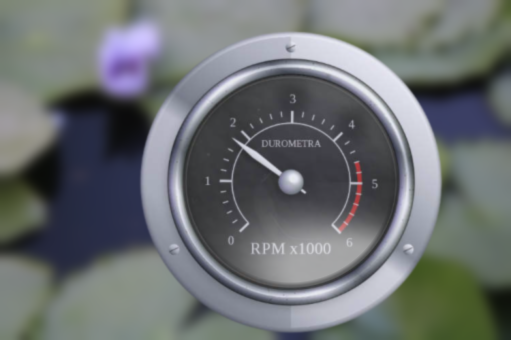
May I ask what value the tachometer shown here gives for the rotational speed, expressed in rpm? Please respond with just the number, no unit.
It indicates 1800
